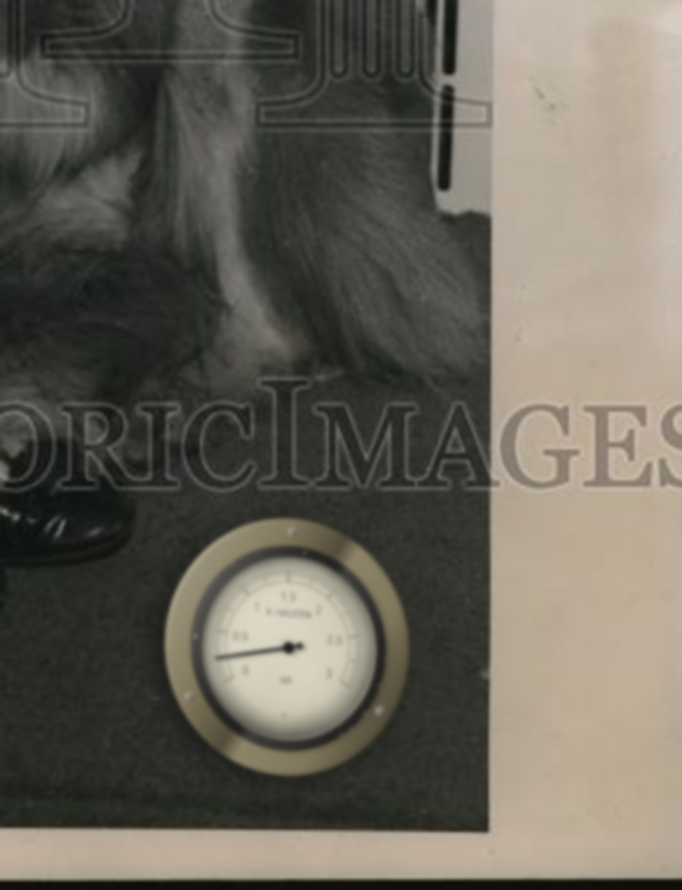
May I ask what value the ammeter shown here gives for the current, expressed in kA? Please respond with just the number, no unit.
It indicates 0.25
